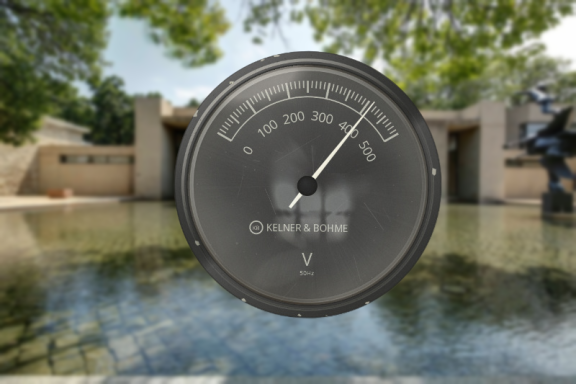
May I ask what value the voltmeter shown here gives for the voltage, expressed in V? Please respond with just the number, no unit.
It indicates 410
